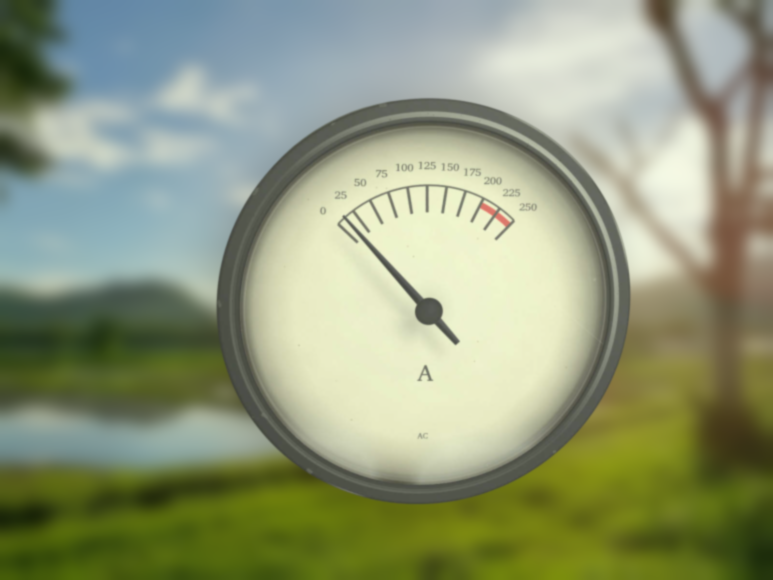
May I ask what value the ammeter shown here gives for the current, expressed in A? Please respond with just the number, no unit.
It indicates 12.5
